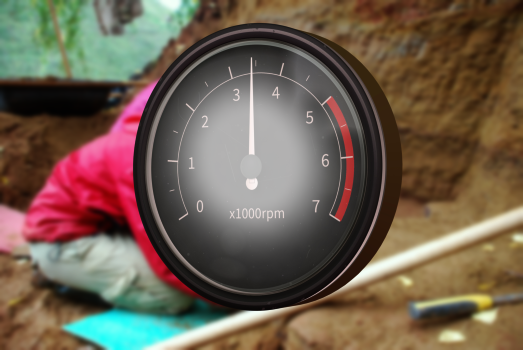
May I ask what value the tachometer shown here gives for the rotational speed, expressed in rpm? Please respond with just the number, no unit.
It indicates 3500
